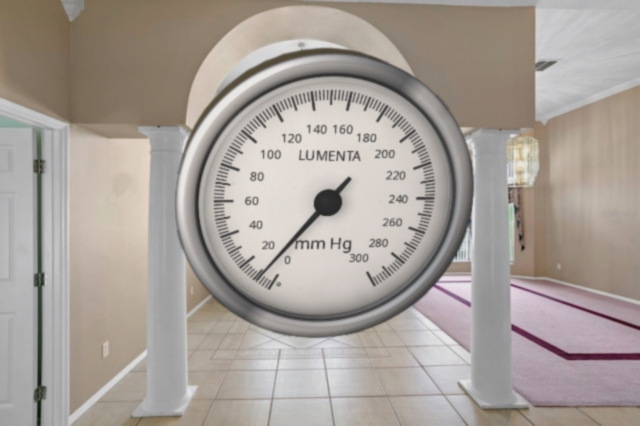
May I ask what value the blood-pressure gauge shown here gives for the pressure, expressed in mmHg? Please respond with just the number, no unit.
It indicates 10
